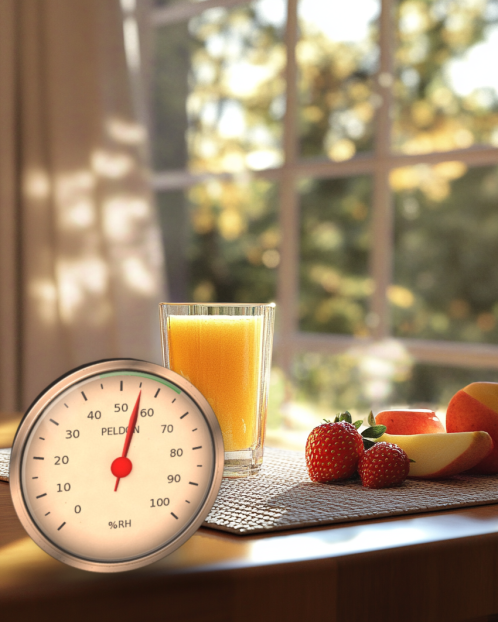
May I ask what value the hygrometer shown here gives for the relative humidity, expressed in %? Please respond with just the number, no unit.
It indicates 55
